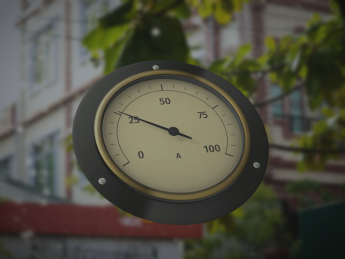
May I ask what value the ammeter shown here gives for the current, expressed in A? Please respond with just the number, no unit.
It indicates 25
